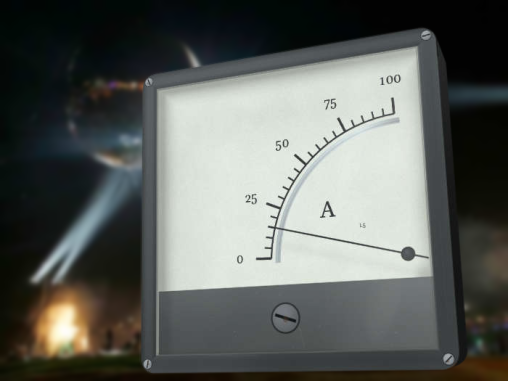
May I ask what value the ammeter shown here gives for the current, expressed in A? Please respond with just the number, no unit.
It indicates 15
